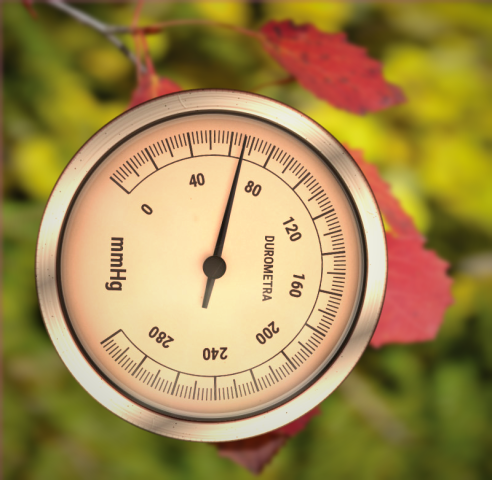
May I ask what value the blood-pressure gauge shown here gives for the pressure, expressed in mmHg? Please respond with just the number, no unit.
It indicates 66
